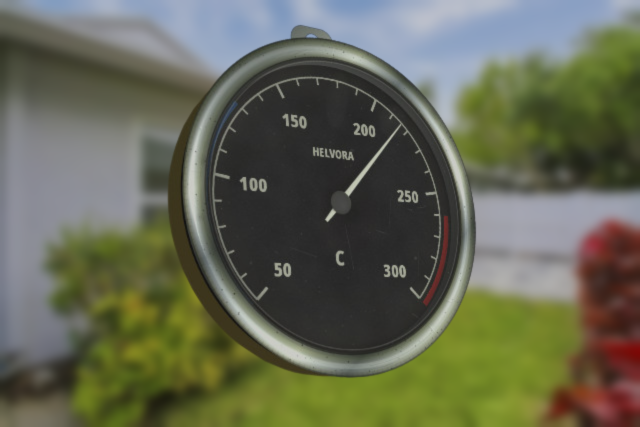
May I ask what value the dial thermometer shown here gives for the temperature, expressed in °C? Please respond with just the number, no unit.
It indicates 215
